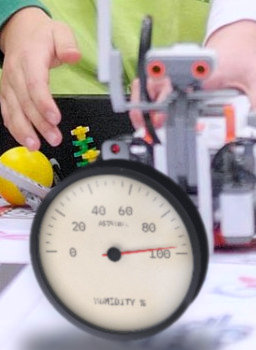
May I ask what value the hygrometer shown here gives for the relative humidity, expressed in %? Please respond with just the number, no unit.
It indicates 96
